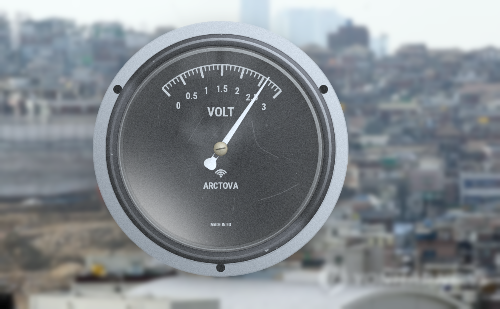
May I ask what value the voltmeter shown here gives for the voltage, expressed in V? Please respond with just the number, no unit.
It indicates 2.6
